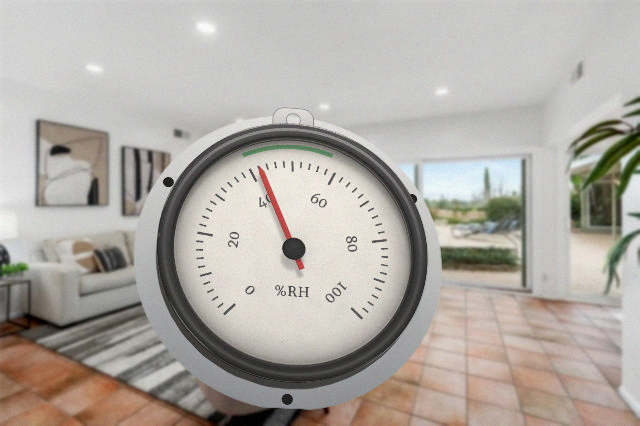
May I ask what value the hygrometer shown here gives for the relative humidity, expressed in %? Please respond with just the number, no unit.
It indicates 42
